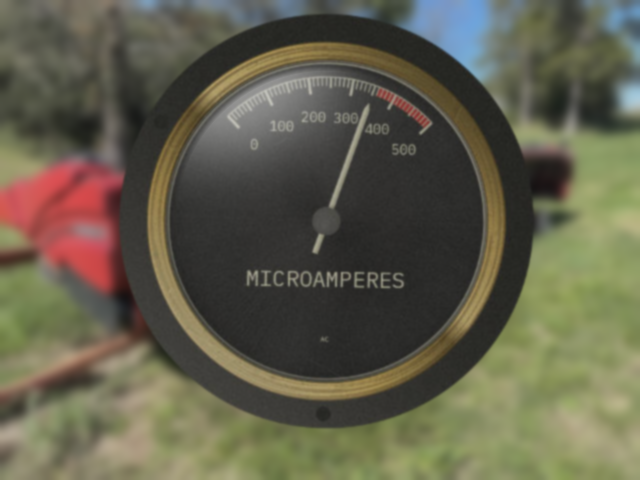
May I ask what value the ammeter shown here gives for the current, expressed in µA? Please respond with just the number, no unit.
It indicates 350
